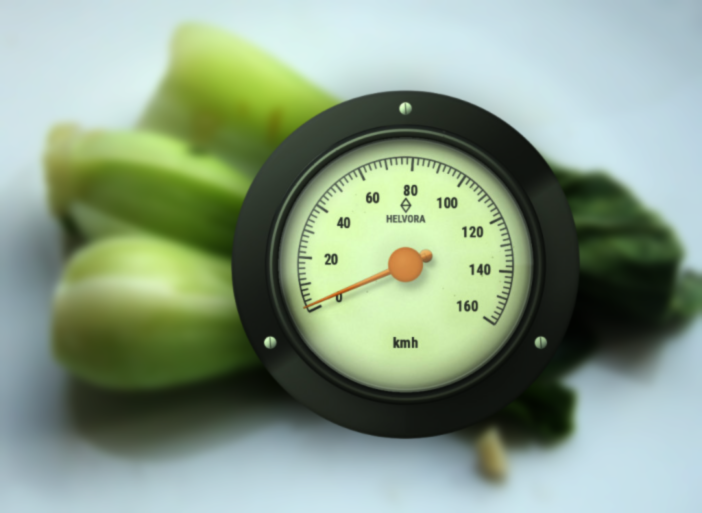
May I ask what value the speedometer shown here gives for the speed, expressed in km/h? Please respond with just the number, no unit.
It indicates 2
